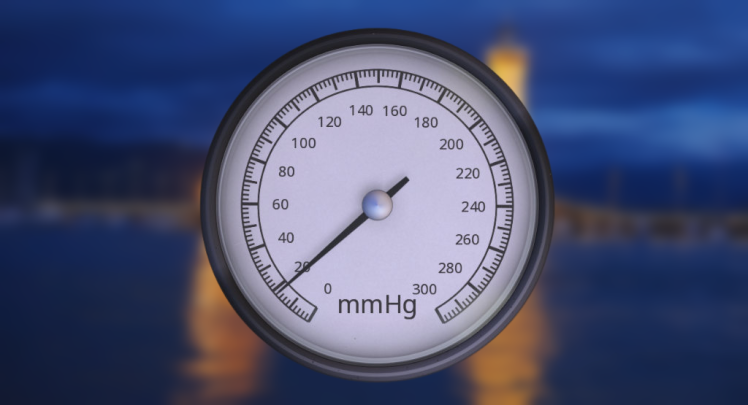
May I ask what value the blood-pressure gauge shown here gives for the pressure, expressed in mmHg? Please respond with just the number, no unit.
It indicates 18
